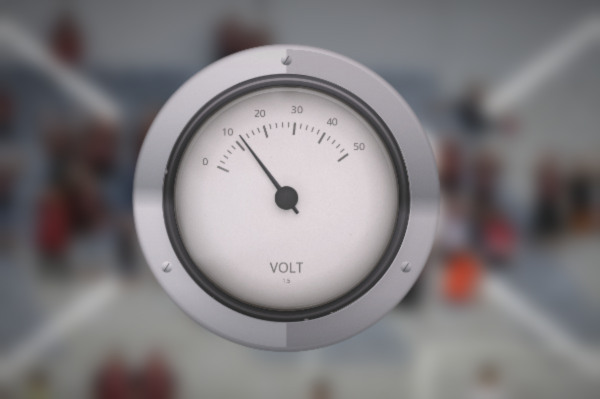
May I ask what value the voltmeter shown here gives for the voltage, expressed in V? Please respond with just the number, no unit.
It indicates 12
